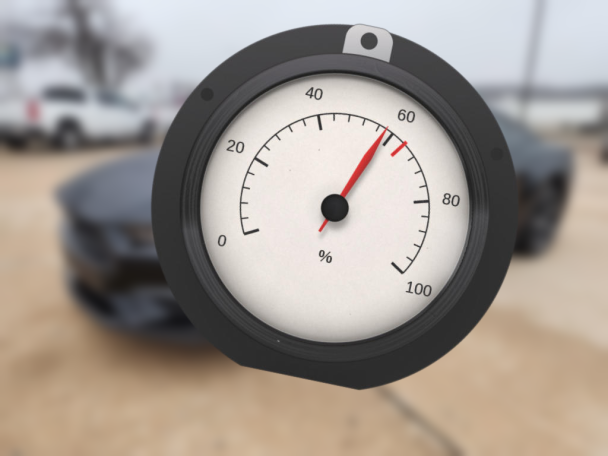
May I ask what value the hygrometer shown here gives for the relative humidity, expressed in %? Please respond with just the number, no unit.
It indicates 58
